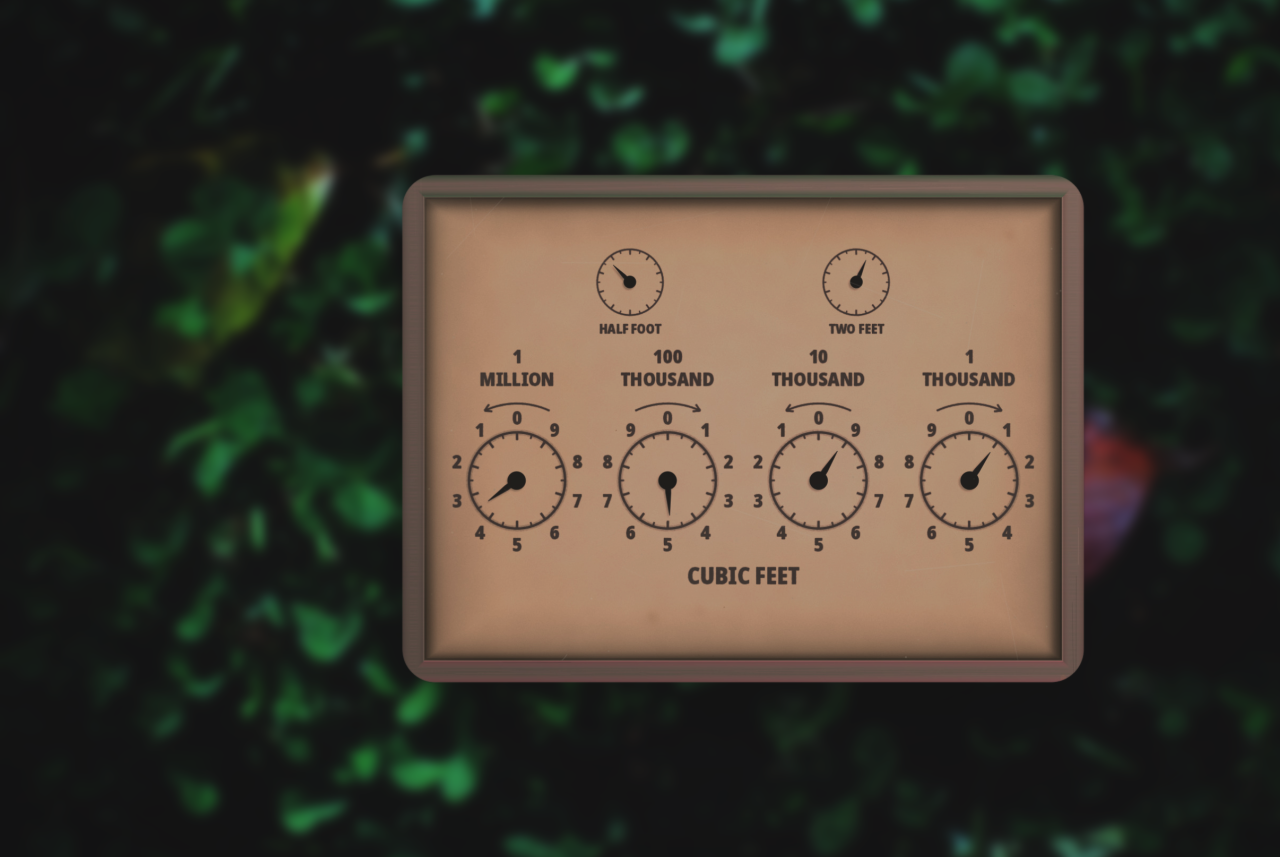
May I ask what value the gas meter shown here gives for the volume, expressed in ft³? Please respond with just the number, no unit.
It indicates 349100
